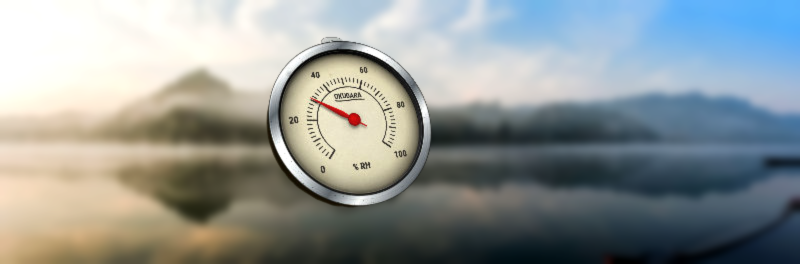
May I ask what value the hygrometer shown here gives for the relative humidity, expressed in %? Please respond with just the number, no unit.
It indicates 30
